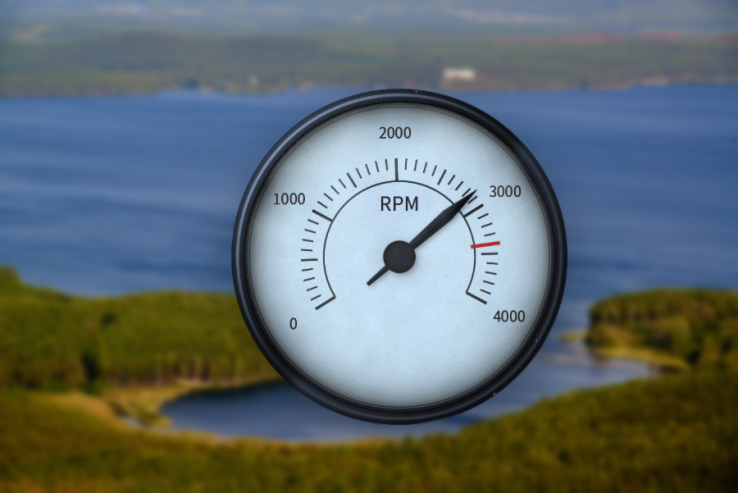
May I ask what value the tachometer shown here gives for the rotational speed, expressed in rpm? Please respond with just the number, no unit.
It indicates 2850
